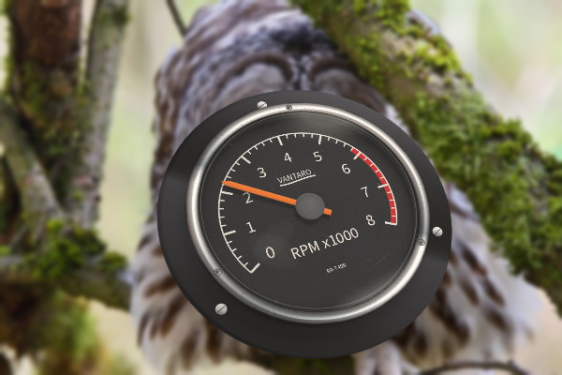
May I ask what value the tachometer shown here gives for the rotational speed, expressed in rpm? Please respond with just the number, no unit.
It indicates 2200
